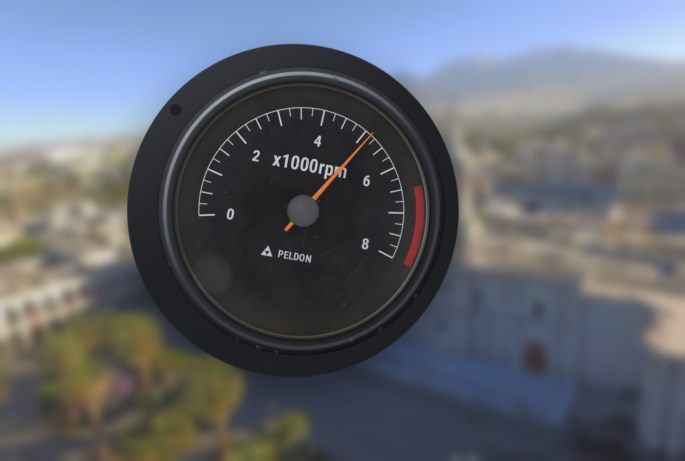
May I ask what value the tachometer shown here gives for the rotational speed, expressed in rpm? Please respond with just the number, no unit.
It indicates 5125
